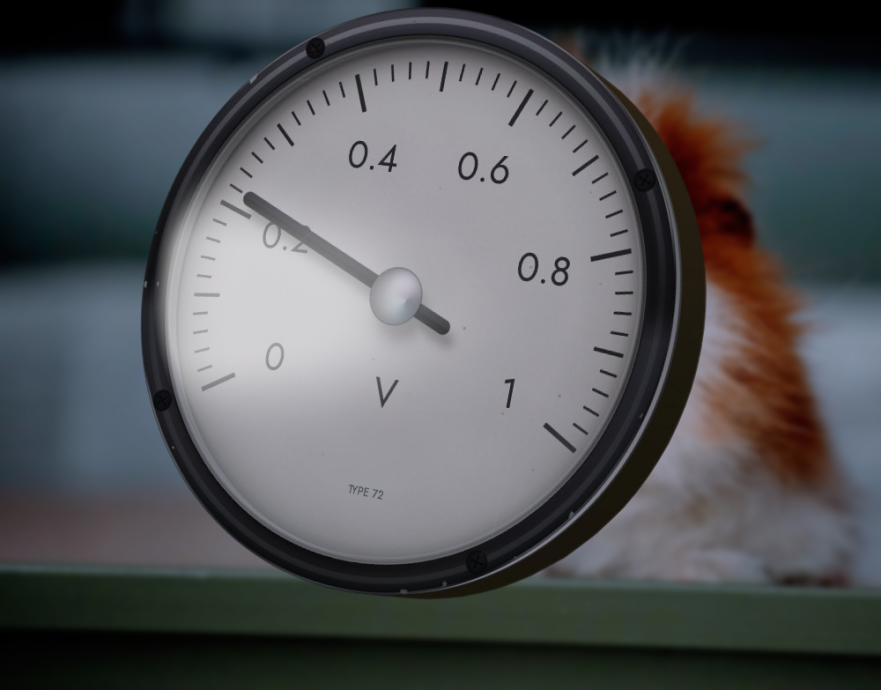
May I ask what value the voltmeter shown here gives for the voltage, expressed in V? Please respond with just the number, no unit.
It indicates 0.22
